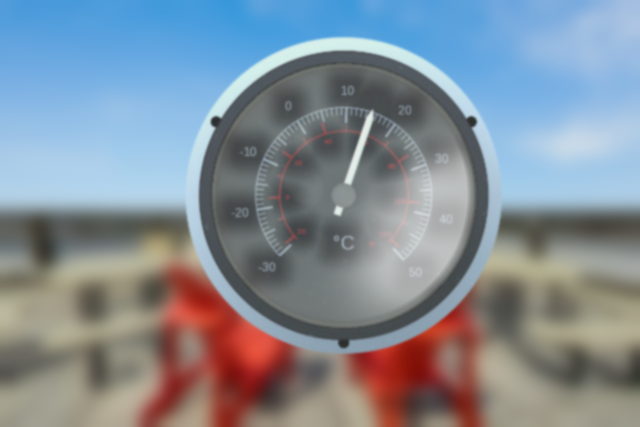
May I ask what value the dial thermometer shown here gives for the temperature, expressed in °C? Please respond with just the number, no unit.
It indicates 15
